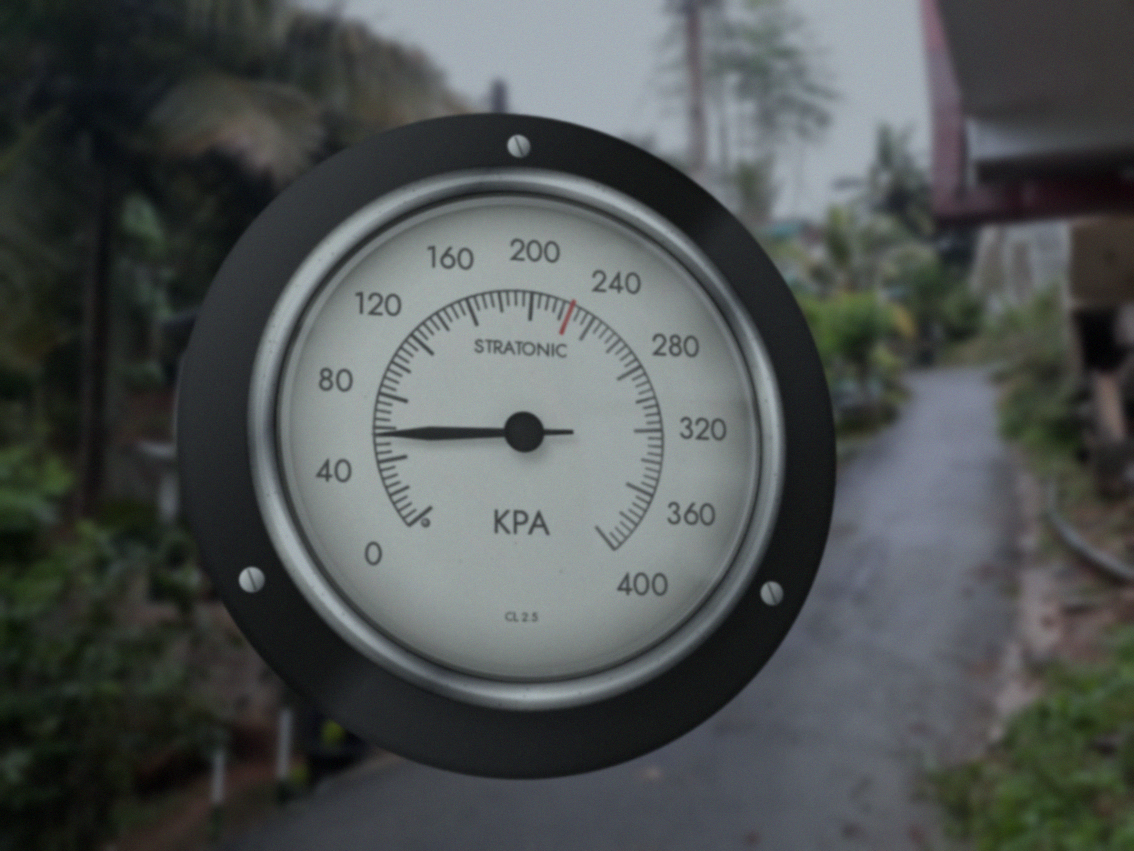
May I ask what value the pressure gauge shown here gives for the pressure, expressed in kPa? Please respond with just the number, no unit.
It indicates 55
